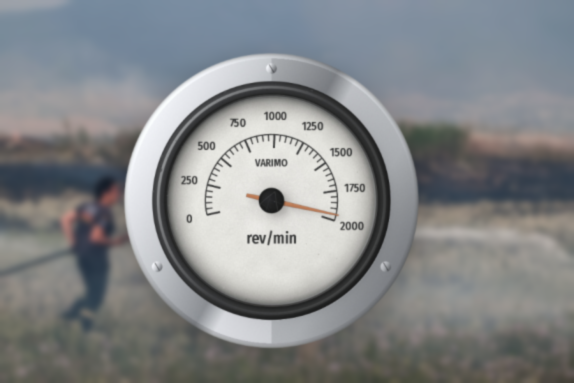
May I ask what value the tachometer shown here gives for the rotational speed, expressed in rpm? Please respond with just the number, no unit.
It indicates 1950
